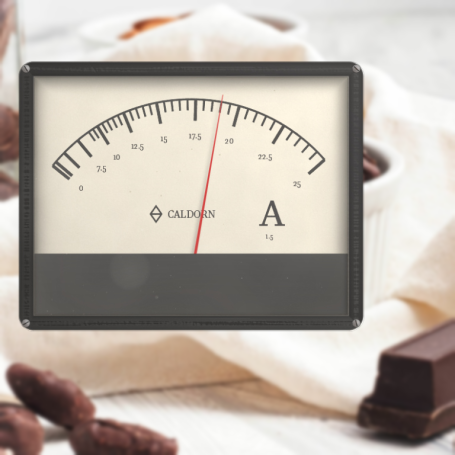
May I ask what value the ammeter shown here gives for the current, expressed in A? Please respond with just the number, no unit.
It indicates 19
